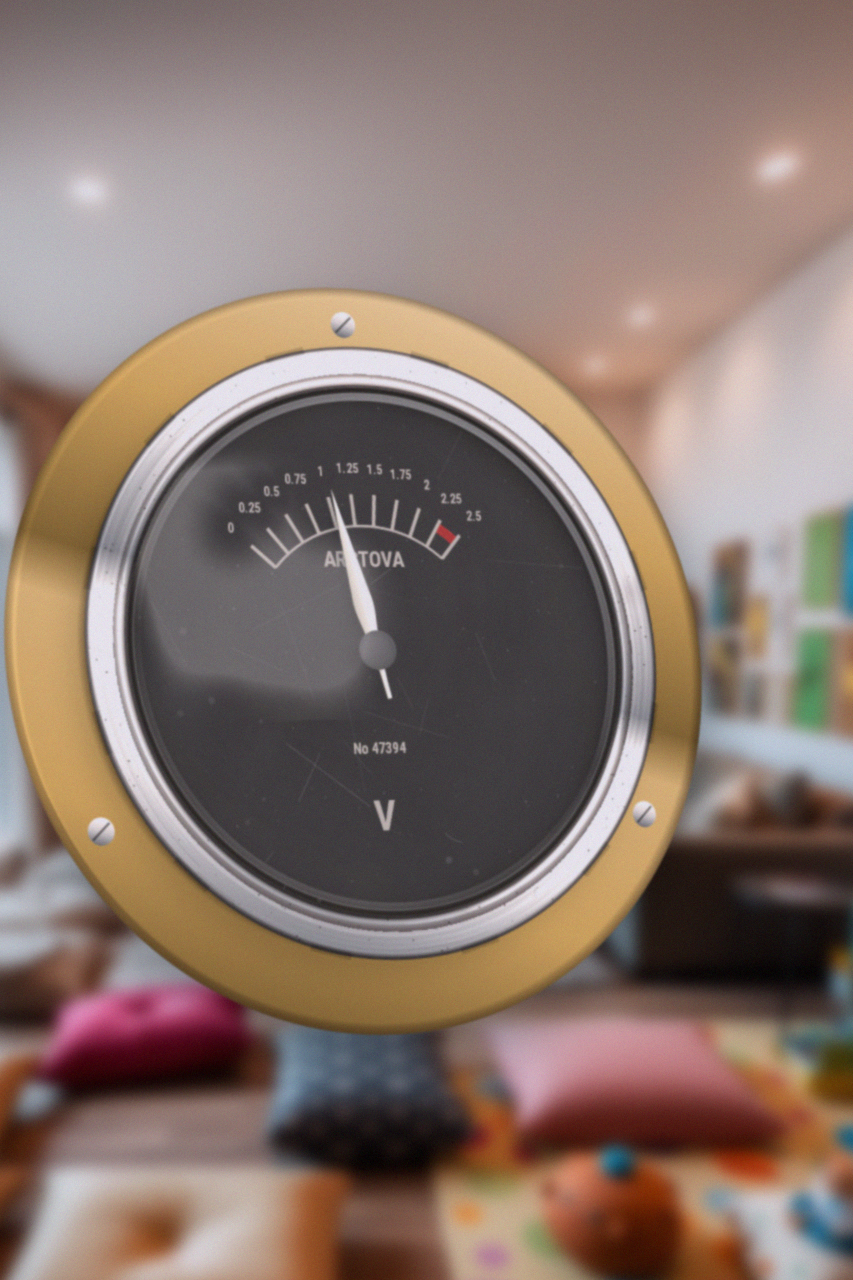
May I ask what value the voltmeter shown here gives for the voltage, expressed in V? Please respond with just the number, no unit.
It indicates 1
